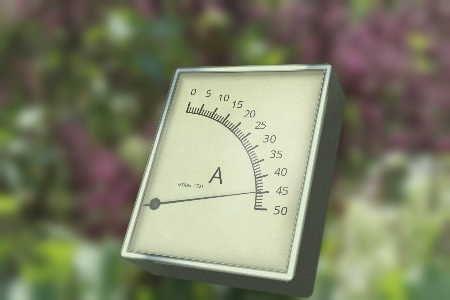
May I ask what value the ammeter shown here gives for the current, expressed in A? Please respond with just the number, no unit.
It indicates 45
